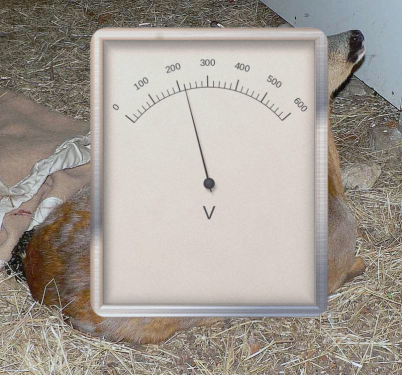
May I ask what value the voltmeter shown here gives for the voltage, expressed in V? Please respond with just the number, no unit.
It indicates 220
